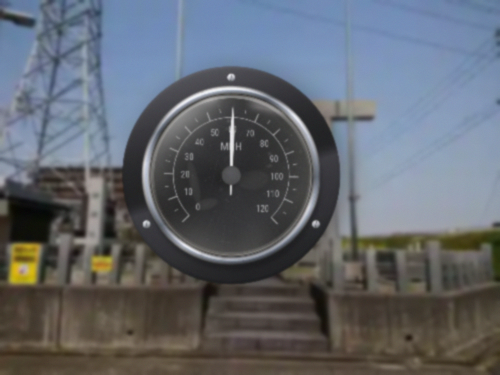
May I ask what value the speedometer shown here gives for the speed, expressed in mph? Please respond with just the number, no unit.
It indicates 60
